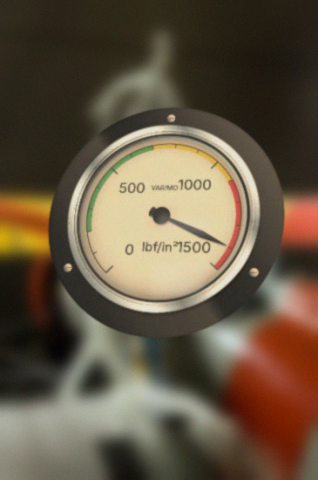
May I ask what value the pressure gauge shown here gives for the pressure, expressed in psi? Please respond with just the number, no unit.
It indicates 1400
